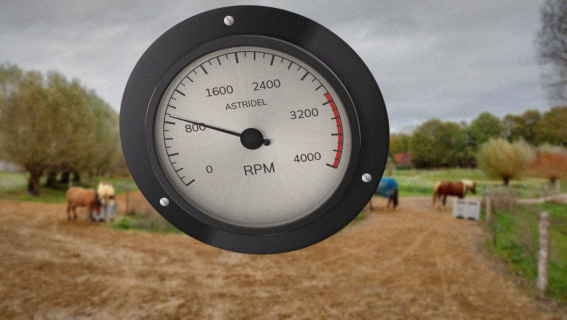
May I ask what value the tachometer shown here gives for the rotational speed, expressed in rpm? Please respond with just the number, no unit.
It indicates 900
